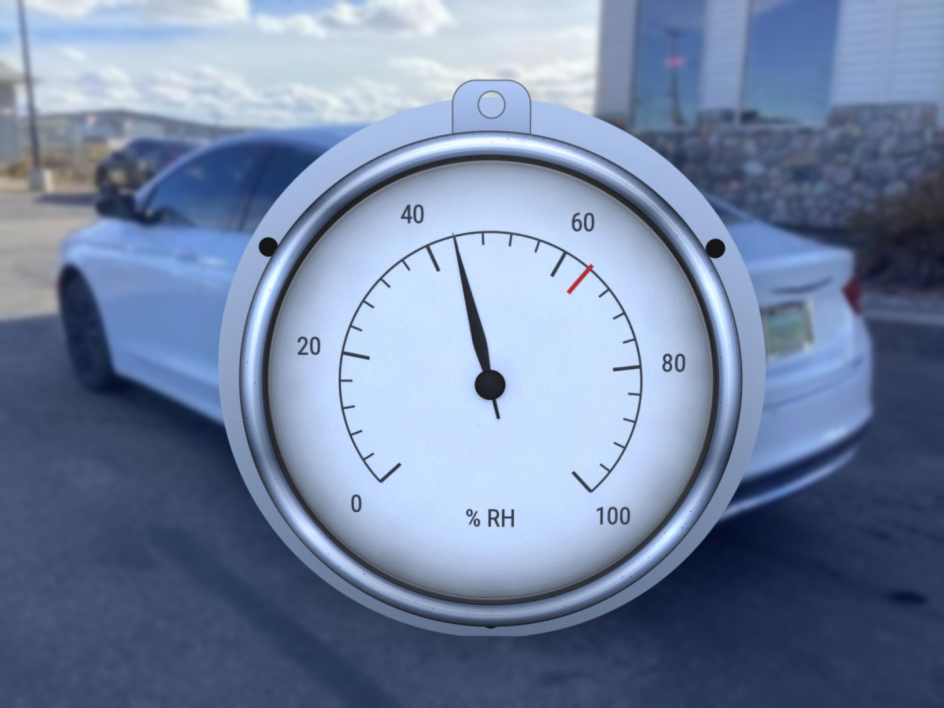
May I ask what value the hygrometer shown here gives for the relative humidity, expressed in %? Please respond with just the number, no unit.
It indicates 44
